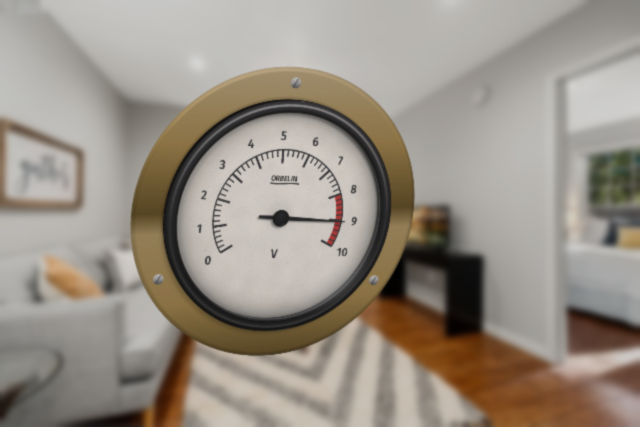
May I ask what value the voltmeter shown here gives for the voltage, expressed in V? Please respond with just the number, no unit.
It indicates 9
